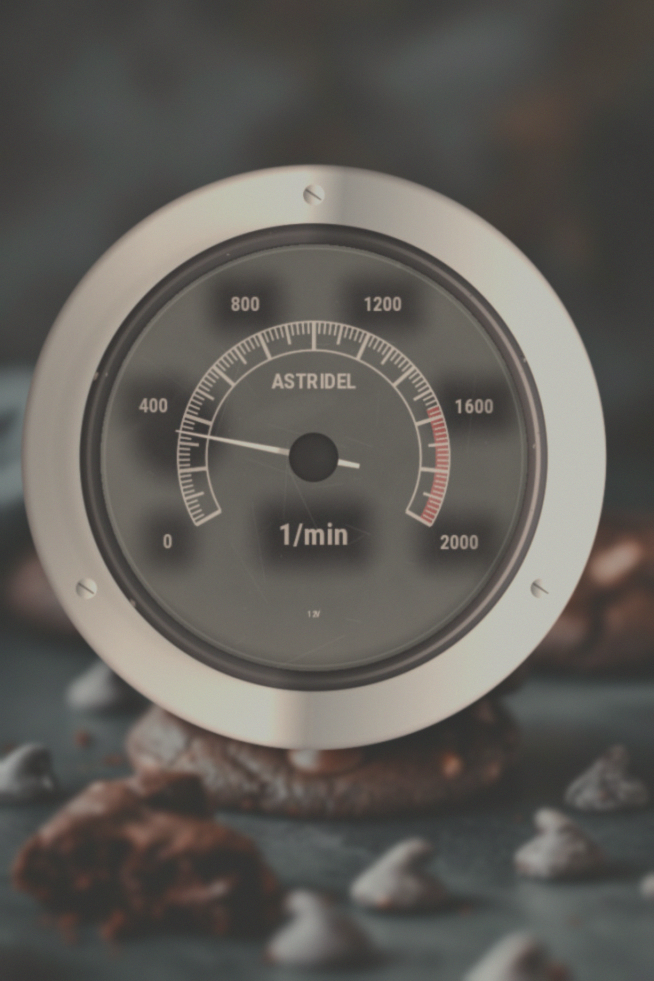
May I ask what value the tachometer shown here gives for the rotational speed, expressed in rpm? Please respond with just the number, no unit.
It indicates 340
